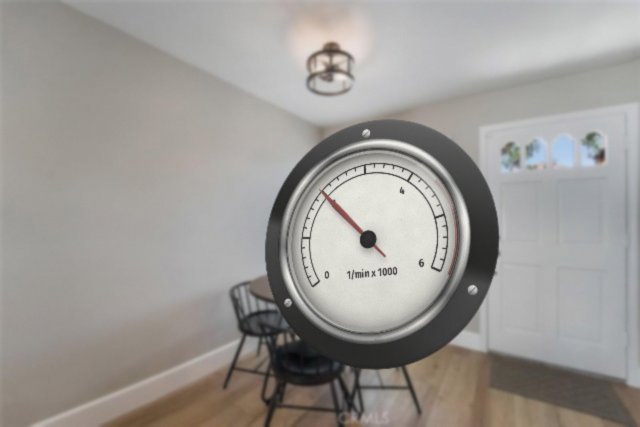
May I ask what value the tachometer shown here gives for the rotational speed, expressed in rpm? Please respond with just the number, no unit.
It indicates 2000
